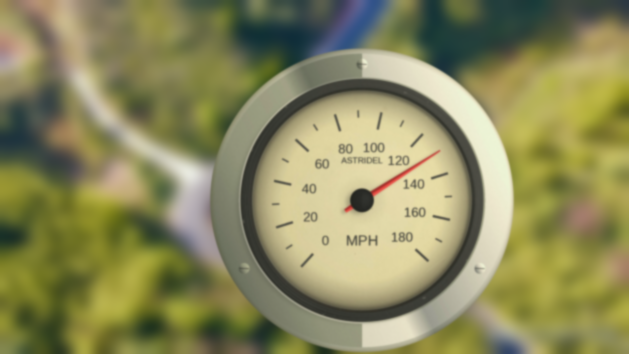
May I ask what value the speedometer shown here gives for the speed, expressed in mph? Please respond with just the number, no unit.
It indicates 130
